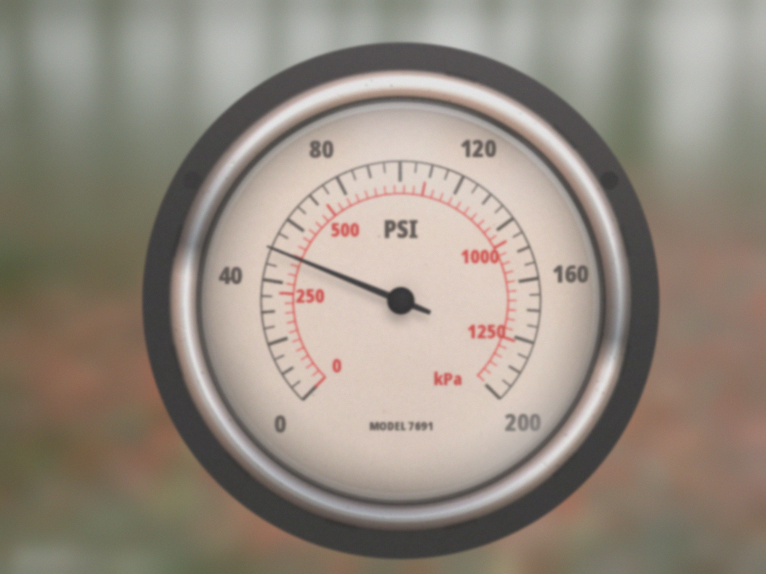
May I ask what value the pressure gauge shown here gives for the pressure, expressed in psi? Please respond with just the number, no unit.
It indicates 50
